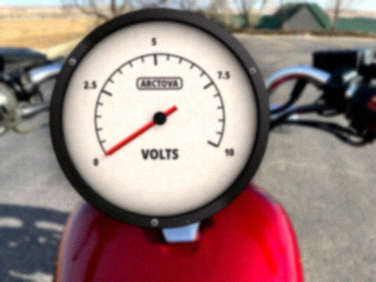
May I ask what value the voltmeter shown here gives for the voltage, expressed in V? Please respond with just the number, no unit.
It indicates 0
